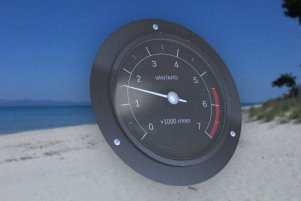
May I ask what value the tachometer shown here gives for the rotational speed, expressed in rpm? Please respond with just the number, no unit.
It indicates 1500
